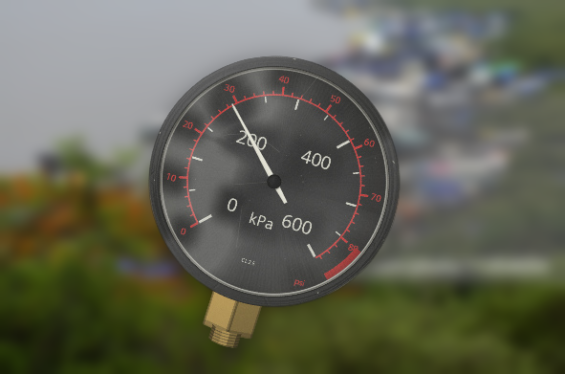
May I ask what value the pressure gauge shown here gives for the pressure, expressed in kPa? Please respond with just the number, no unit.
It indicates 200
